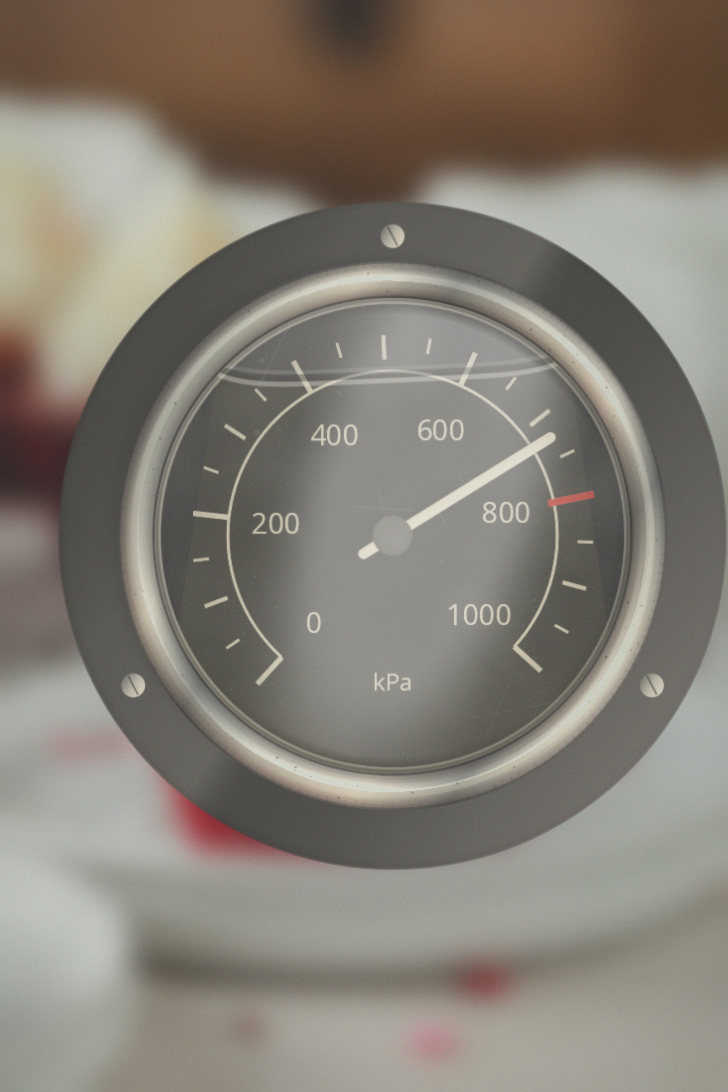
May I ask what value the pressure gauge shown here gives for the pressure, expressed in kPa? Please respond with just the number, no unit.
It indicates 725
